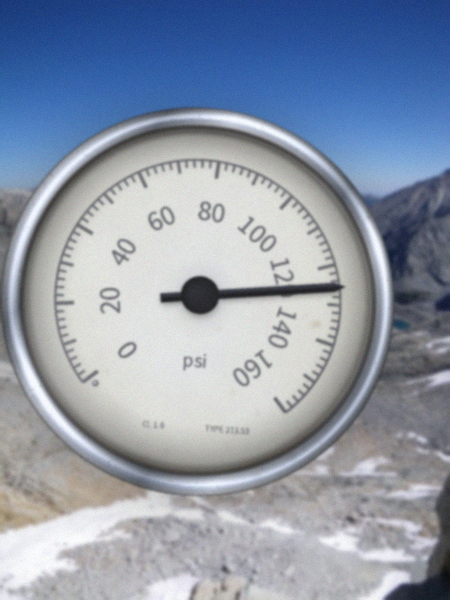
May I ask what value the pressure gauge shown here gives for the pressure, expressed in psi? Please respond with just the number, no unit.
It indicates 126
